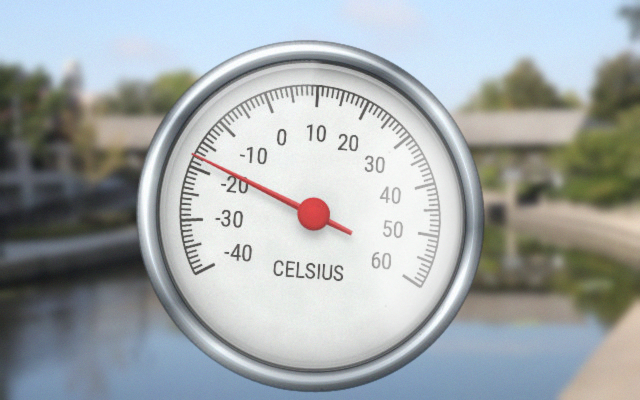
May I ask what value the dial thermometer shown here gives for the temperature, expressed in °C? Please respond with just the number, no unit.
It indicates -18
